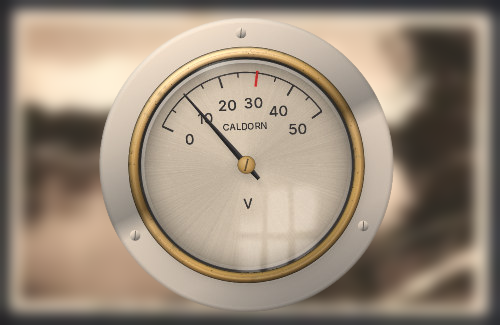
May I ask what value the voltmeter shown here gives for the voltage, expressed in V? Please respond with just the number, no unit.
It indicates 10
